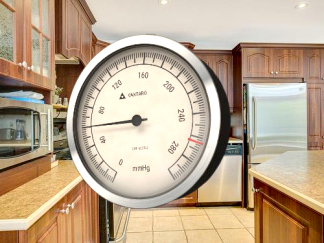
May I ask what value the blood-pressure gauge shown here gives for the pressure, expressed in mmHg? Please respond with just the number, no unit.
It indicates 60
